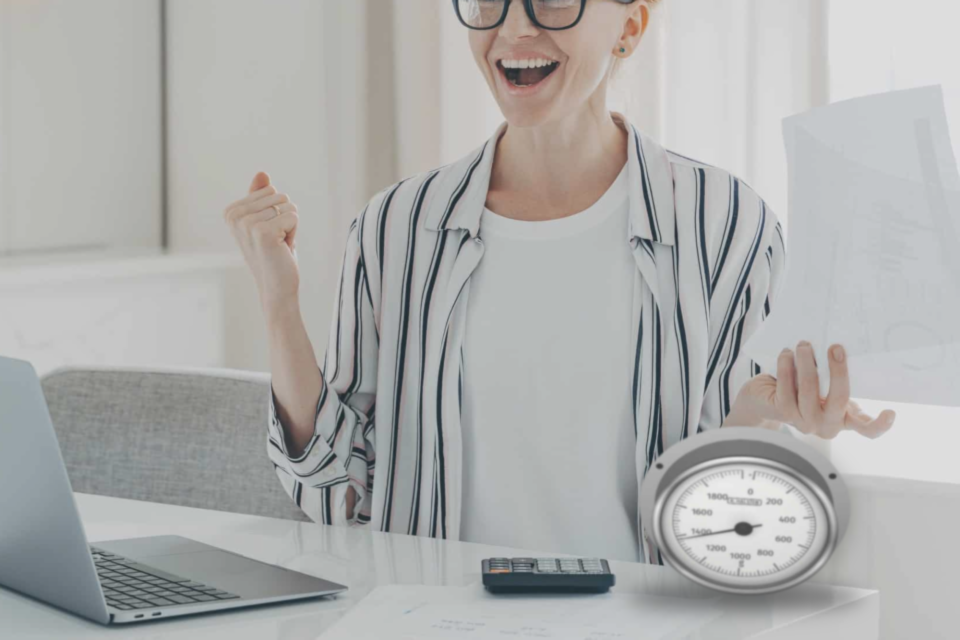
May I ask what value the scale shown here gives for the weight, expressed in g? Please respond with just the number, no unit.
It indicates 1400
